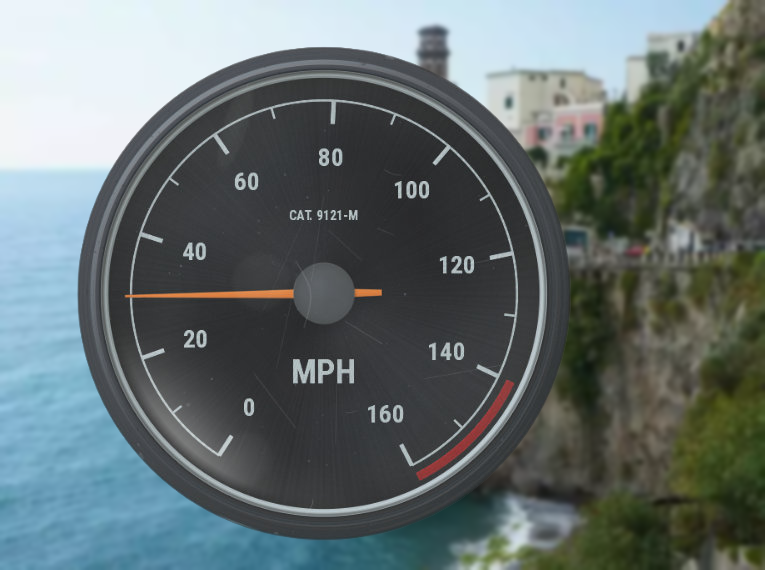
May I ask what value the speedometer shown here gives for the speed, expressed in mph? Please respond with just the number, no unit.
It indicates 30
